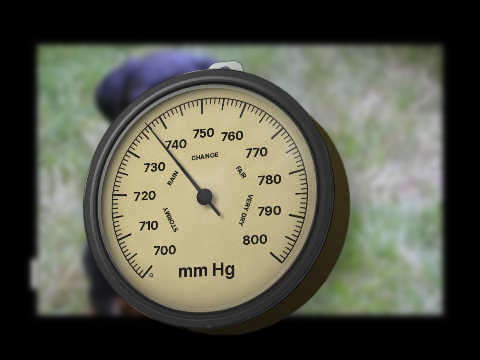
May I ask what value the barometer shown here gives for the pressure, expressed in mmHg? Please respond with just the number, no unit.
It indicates 737
